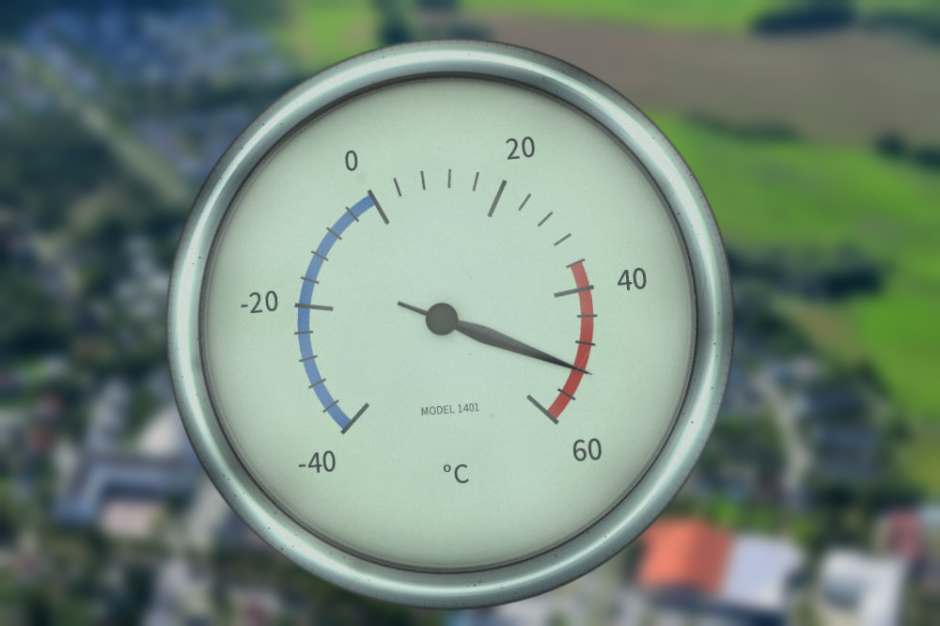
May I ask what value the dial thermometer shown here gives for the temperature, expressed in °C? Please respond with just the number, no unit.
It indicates 52
